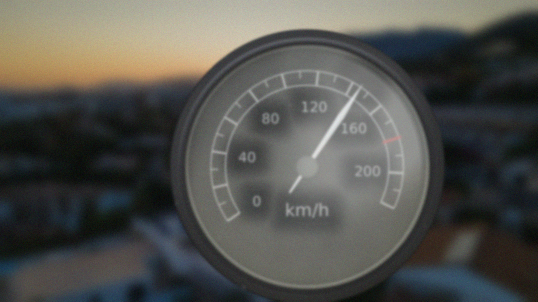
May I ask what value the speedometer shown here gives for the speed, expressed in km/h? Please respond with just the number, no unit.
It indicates 145
